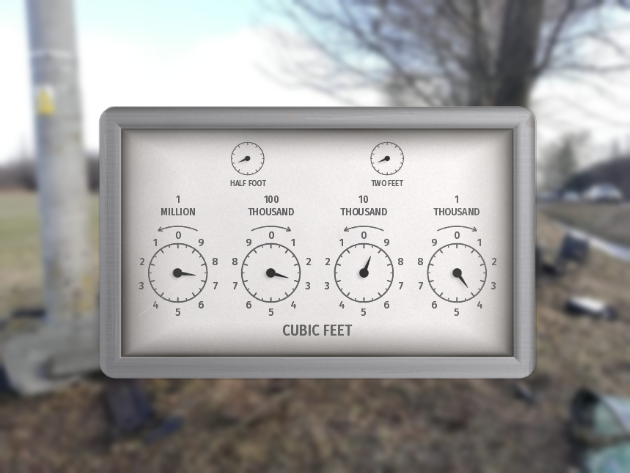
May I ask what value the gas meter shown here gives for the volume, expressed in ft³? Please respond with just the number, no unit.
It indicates 729400
